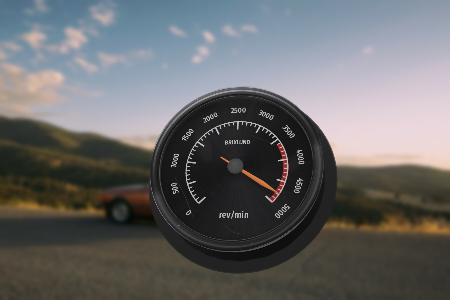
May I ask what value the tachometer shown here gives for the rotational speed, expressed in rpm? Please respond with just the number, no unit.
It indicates 4800
